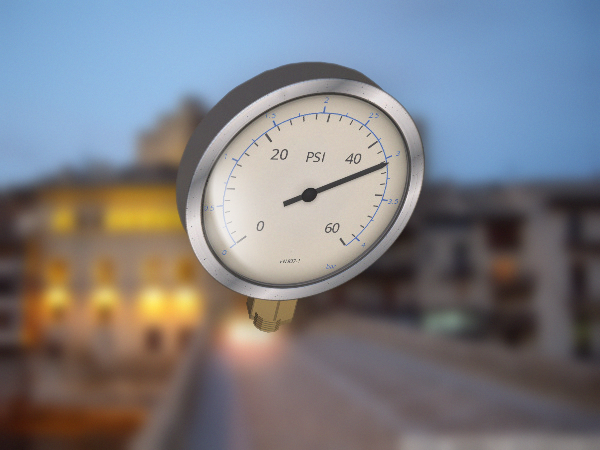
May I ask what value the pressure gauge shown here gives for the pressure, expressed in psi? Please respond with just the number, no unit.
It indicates 44
